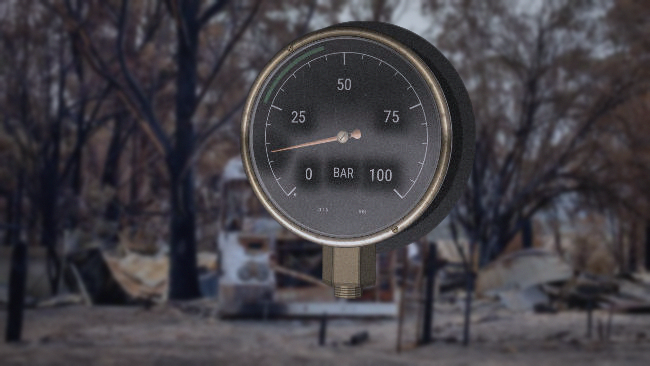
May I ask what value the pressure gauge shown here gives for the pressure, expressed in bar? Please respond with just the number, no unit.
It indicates 12.5
